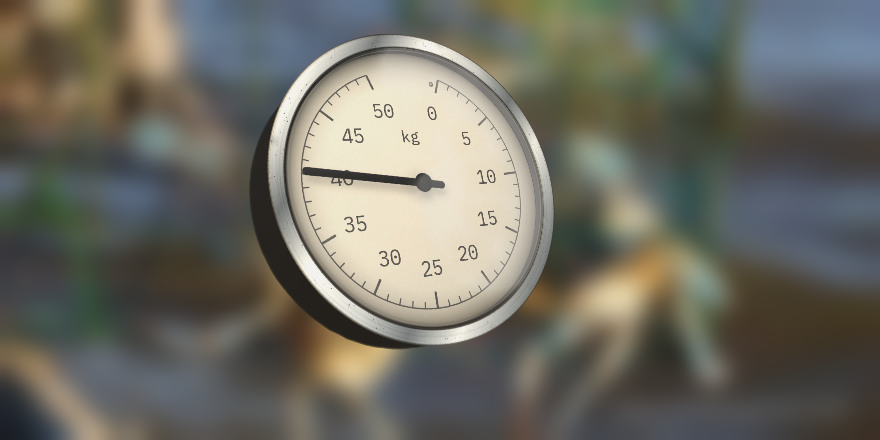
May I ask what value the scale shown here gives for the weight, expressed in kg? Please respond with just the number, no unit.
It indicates 40
